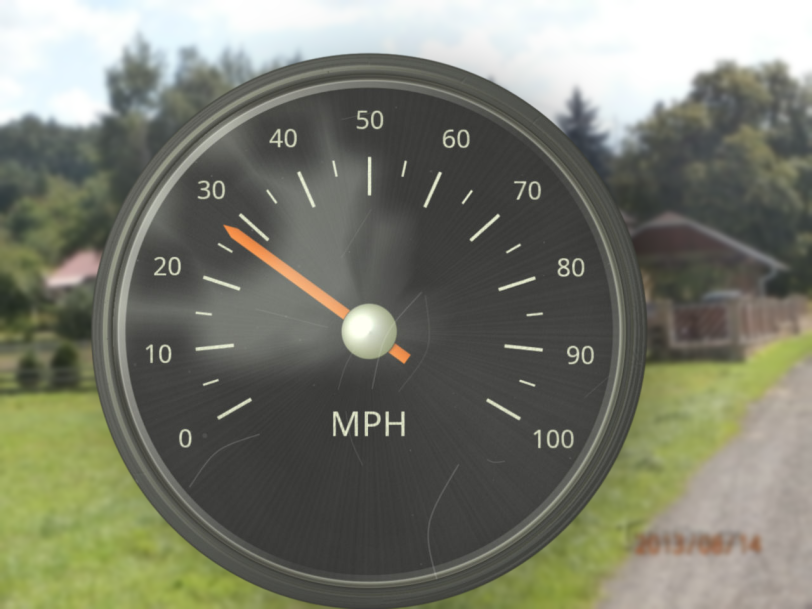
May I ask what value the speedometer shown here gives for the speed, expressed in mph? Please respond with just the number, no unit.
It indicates 27.5
